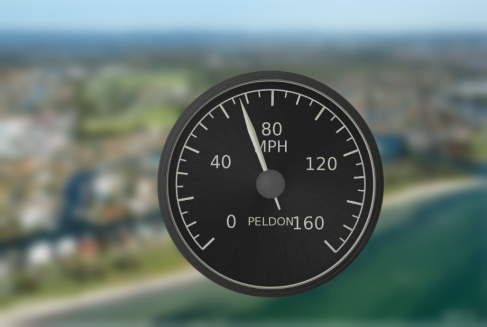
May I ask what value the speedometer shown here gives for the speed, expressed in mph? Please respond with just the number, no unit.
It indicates 67.5
